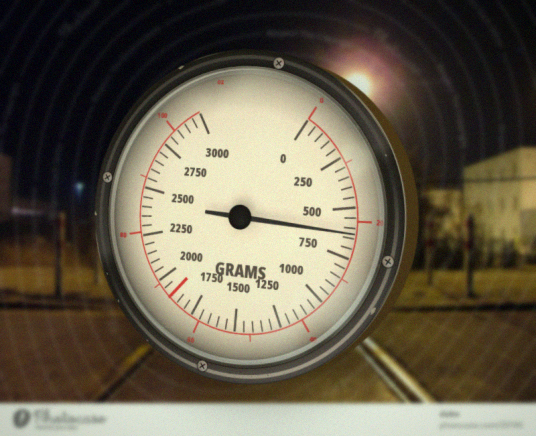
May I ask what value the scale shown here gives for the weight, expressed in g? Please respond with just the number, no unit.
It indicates 625
